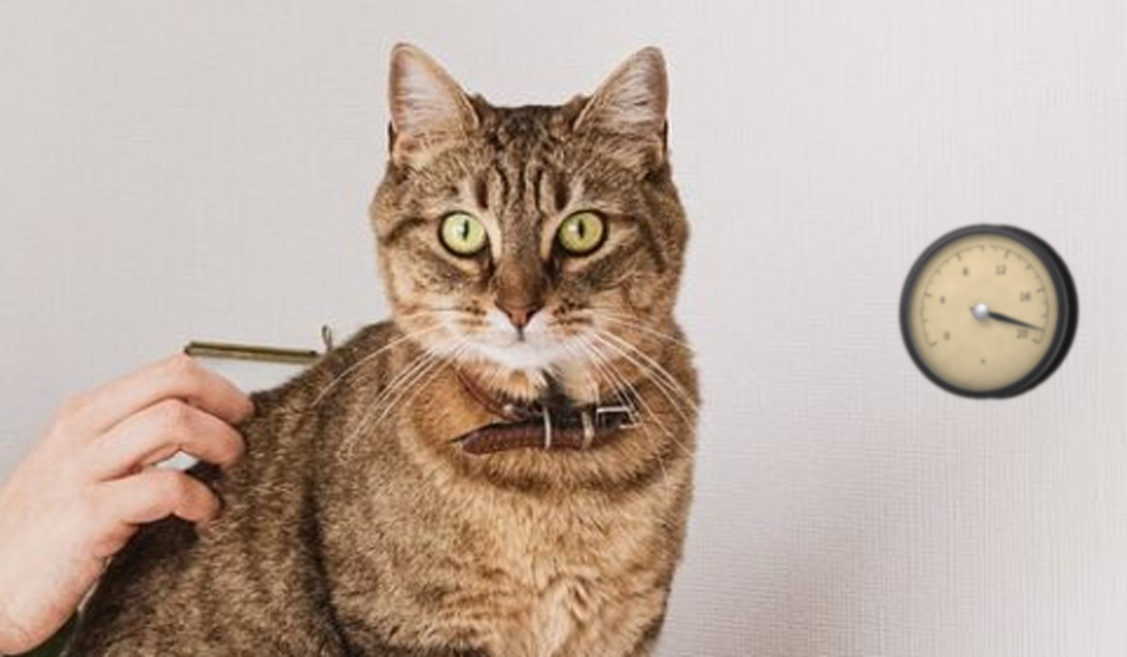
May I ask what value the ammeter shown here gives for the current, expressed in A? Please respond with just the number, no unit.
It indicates 19
